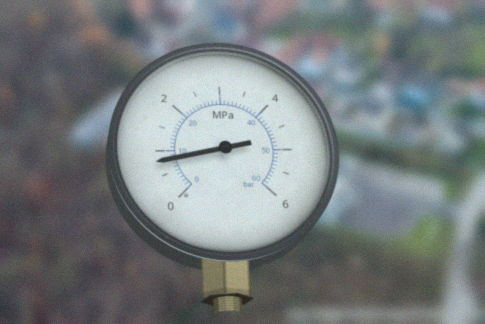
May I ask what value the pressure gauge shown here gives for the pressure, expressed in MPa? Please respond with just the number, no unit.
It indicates 0.75
